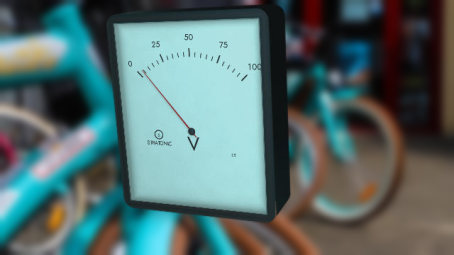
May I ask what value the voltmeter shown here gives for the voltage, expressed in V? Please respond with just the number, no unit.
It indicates 5
